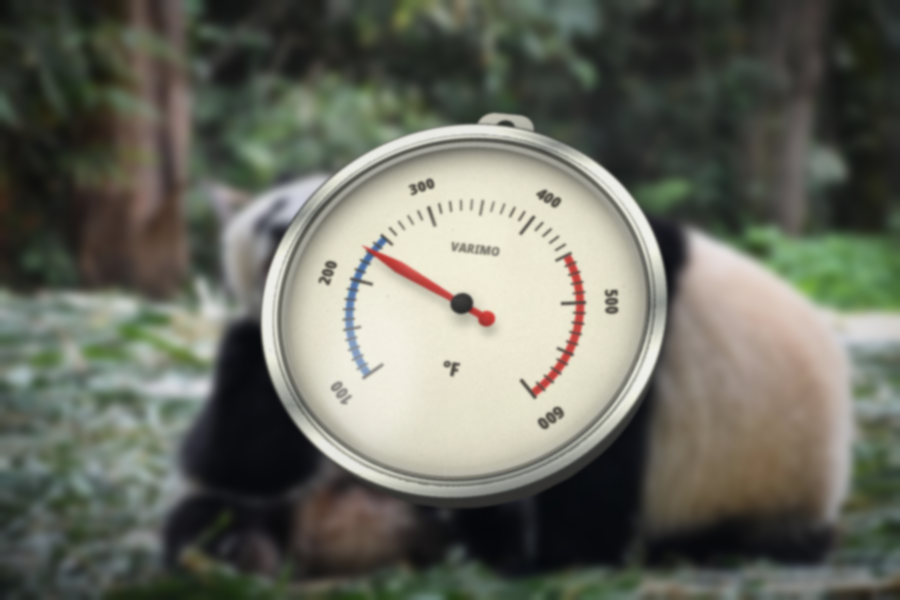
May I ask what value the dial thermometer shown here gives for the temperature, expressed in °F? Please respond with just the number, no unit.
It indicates 230
